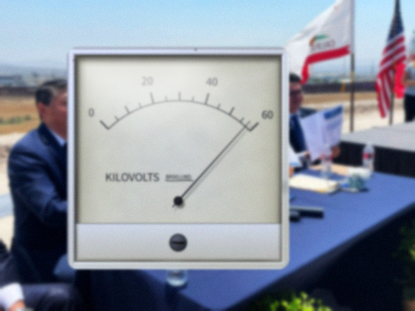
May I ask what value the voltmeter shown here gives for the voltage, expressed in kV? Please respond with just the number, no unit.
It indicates 57.5
